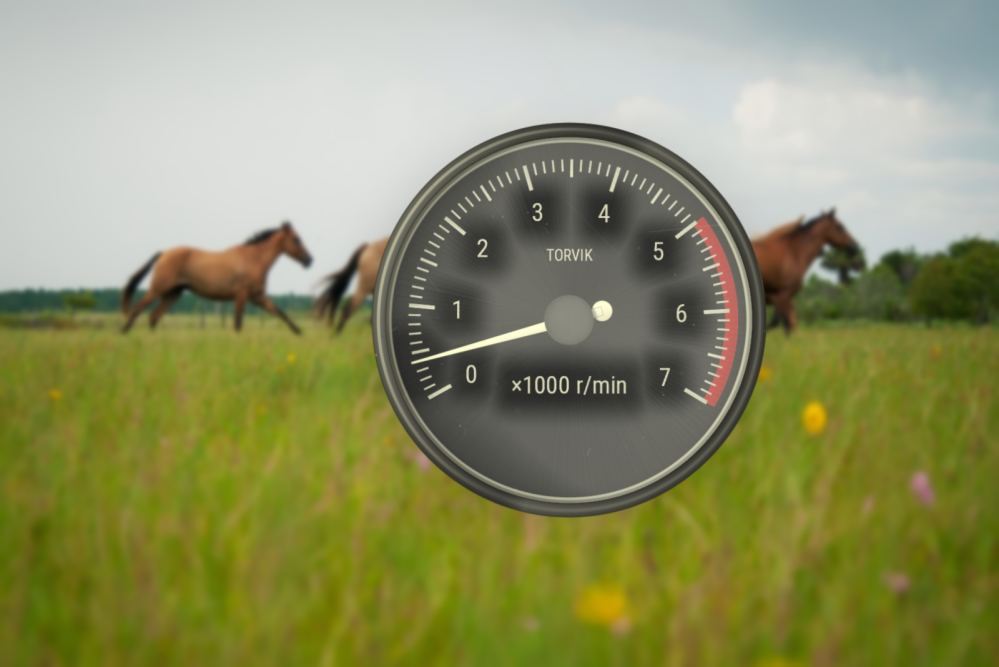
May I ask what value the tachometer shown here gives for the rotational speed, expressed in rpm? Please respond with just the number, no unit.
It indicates 400
